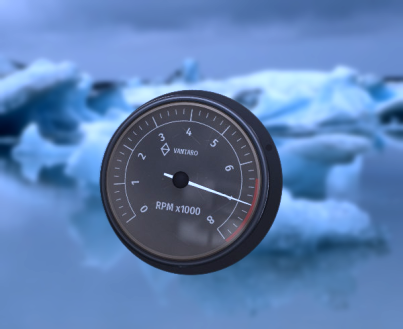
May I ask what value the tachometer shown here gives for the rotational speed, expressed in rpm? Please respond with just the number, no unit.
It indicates 7000
